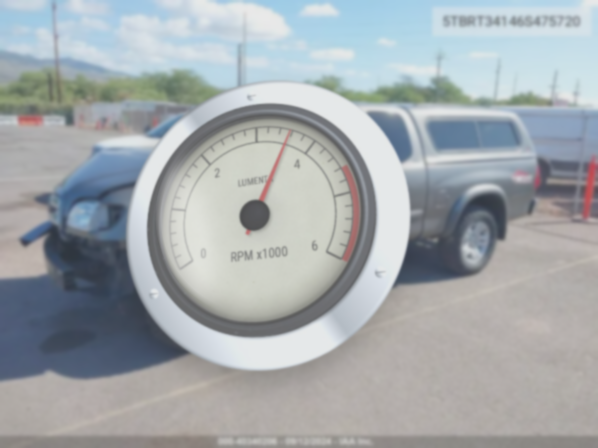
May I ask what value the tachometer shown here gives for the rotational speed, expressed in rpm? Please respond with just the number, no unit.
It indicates 3600
